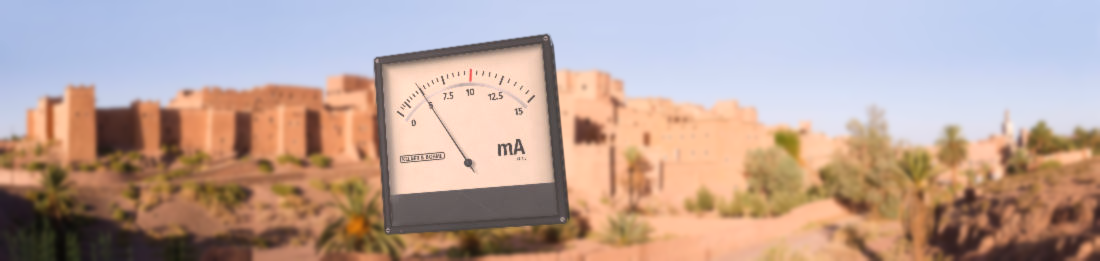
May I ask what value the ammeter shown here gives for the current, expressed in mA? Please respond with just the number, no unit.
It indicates 5
